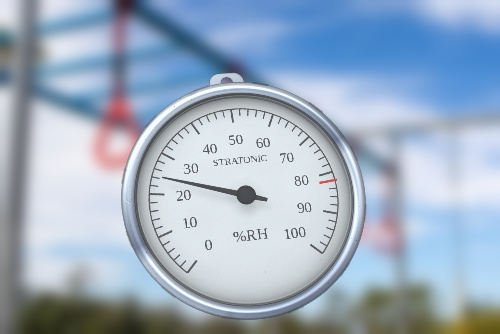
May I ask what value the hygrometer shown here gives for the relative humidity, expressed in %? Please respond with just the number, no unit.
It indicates 24
